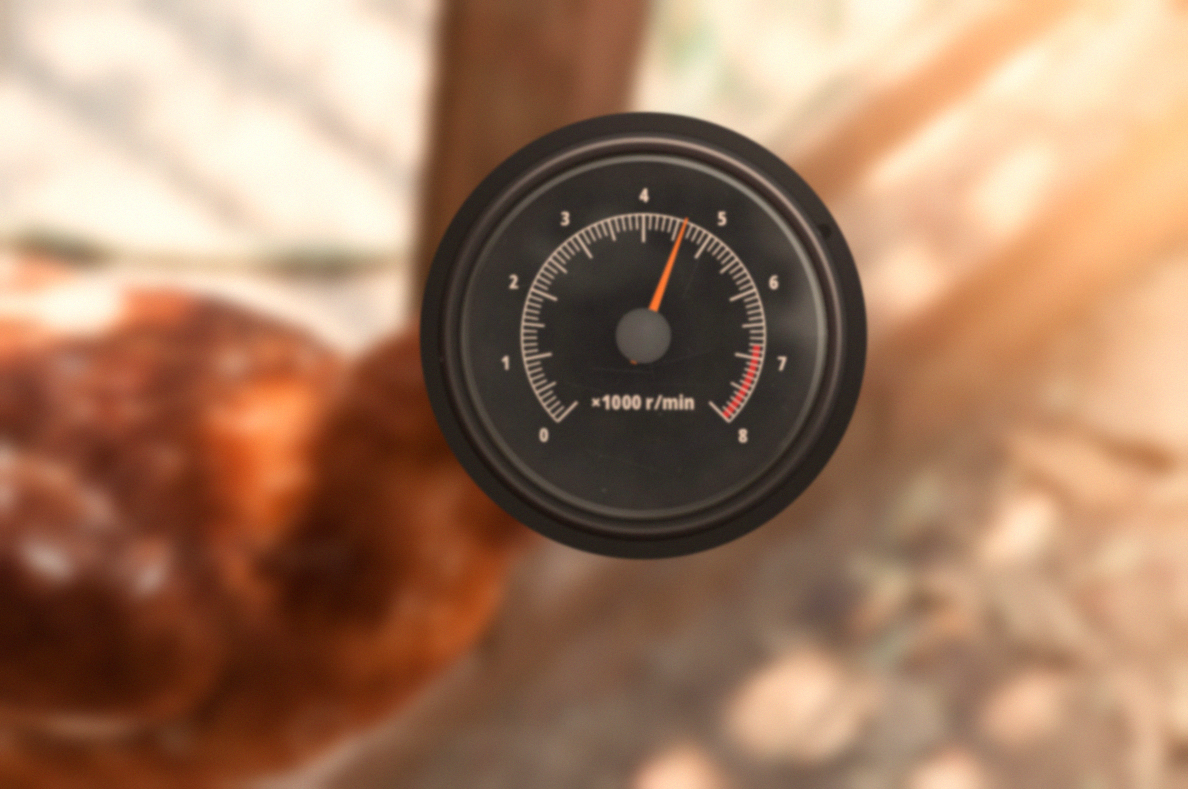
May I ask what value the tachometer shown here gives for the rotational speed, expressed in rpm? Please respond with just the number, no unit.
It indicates 4600
